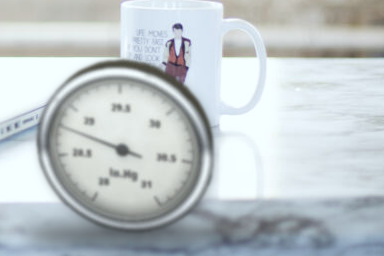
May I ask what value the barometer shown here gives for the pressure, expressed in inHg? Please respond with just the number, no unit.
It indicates 28.8
